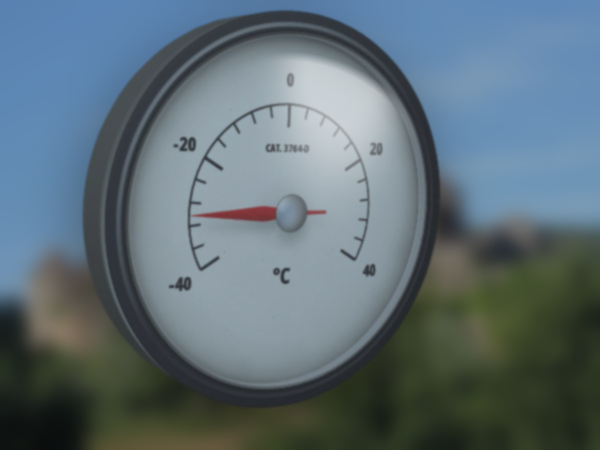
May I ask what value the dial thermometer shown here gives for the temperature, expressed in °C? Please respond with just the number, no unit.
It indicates -30
